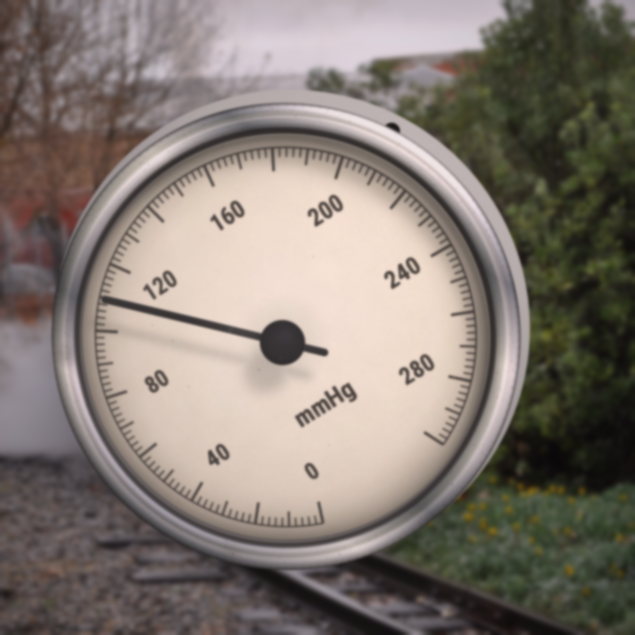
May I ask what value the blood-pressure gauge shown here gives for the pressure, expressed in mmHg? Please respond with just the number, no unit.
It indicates 110
